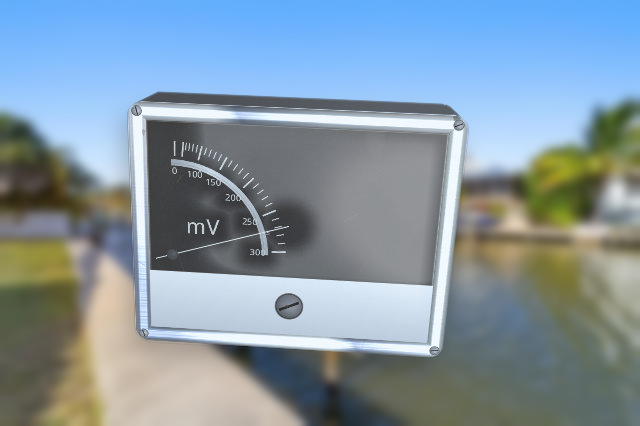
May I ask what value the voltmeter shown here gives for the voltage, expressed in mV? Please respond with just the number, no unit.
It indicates 270
